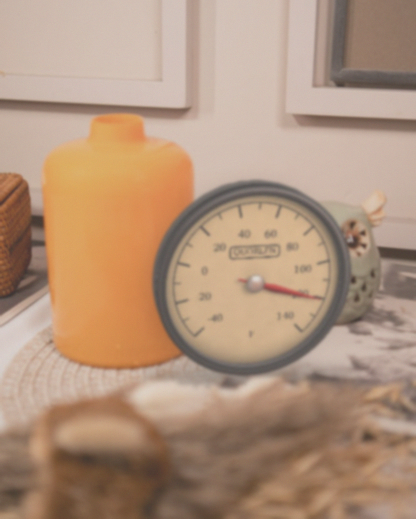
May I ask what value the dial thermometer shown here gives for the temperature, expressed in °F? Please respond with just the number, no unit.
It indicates 120
